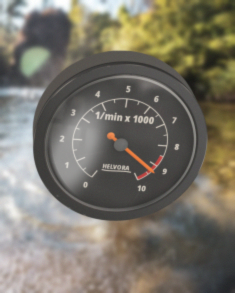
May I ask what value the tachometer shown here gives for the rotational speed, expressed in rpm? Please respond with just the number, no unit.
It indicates 9250
